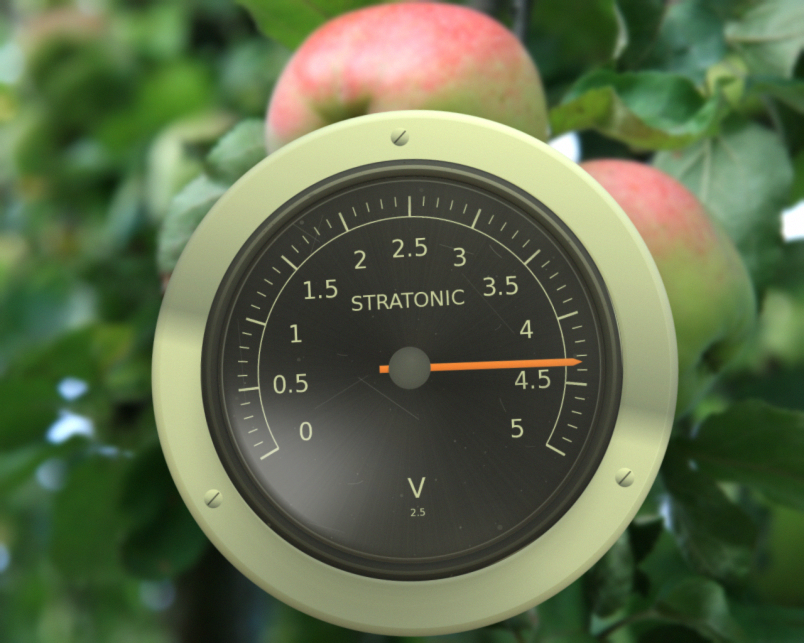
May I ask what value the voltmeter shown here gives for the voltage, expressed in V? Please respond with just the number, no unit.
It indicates 4.35
